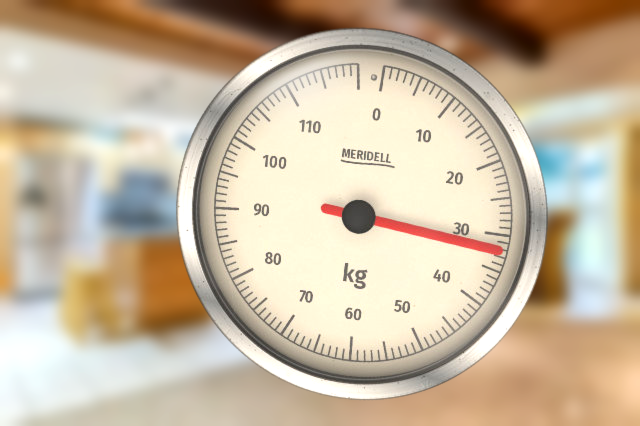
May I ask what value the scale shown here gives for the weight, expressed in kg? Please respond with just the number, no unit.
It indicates 32
